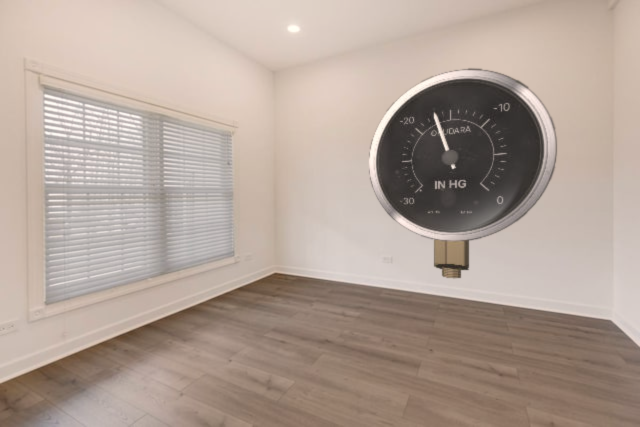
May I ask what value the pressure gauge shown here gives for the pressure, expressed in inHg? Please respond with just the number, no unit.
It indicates -17
